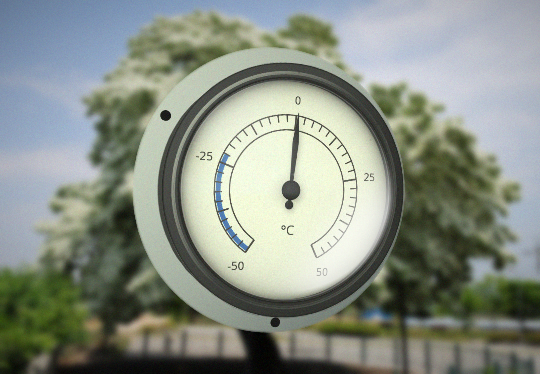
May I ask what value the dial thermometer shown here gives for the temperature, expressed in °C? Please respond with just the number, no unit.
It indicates 0
